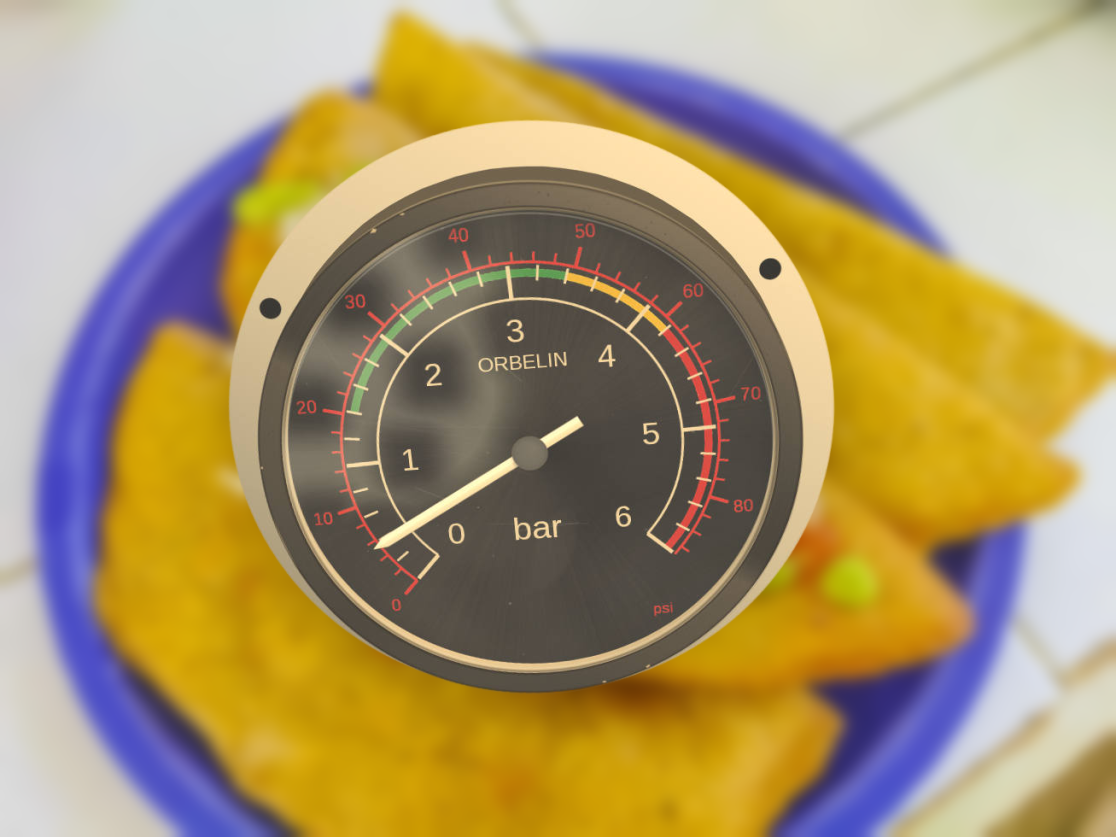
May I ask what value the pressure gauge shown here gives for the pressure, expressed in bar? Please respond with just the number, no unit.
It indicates 0.4
